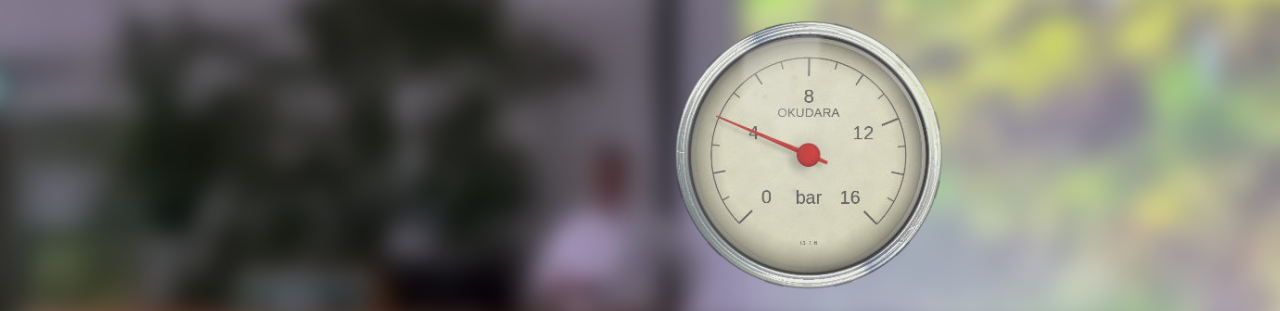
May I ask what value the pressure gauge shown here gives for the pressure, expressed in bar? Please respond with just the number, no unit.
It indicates 4
